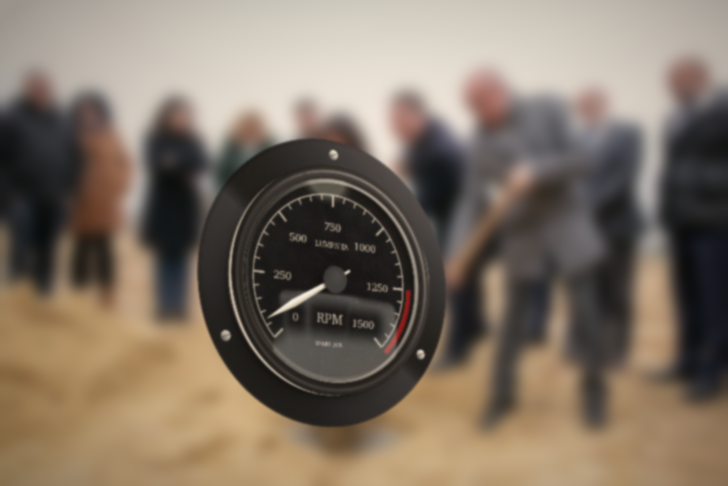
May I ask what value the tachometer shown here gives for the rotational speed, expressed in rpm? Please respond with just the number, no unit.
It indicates 75
